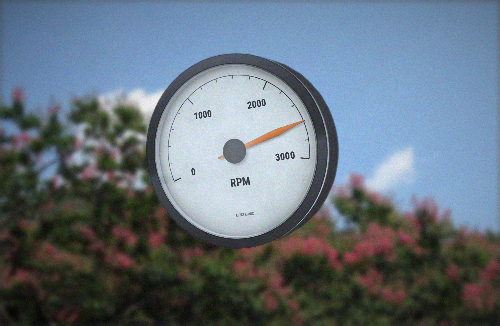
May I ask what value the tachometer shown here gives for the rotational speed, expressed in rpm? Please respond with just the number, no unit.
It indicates 2600
